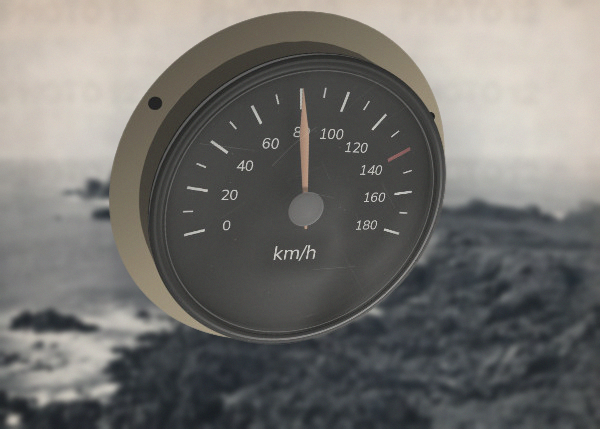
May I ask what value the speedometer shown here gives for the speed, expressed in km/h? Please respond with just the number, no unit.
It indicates 80
